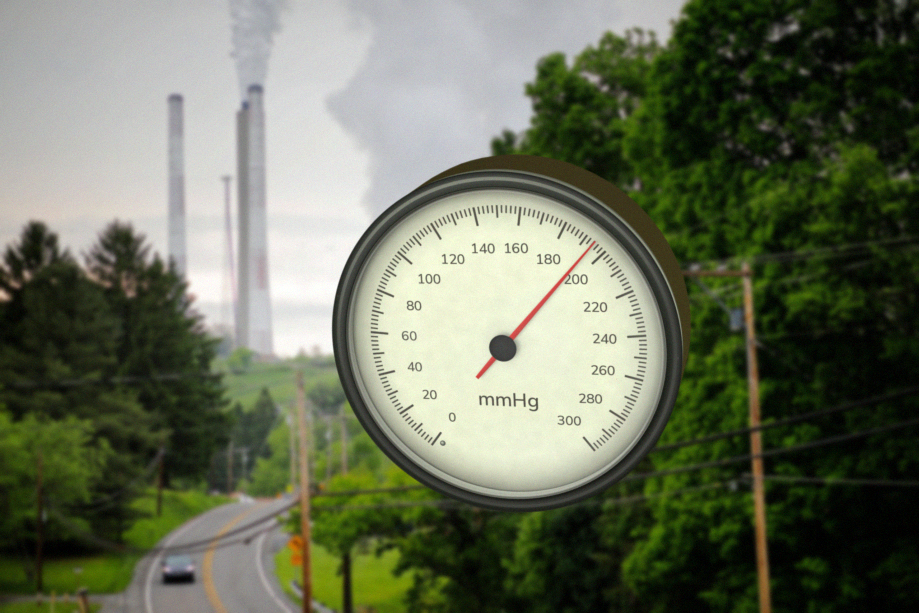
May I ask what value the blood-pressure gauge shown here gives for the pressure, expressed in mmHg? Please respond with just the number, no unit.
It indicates 194
